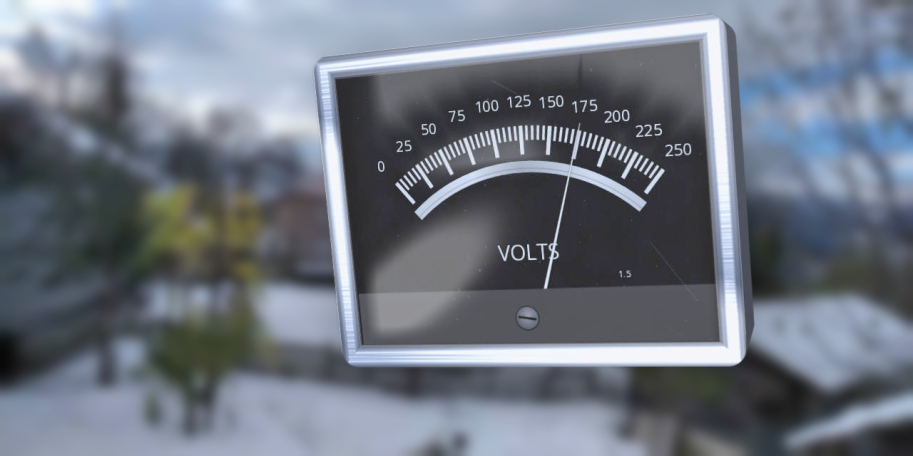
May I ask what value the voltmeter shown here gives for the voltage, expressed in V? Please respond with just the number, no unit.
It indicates 175
